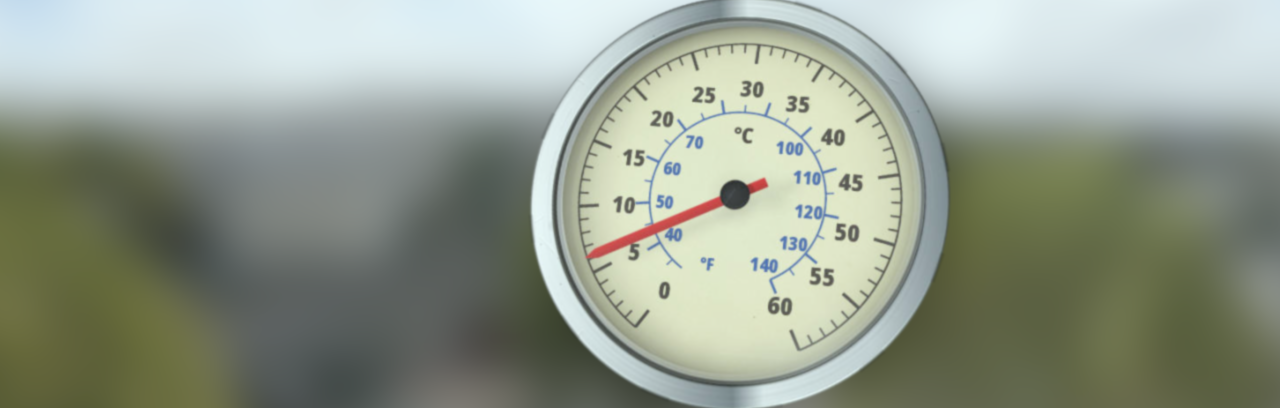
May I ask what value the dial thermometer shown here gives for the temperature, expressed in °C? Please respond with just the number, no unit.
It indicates 6
